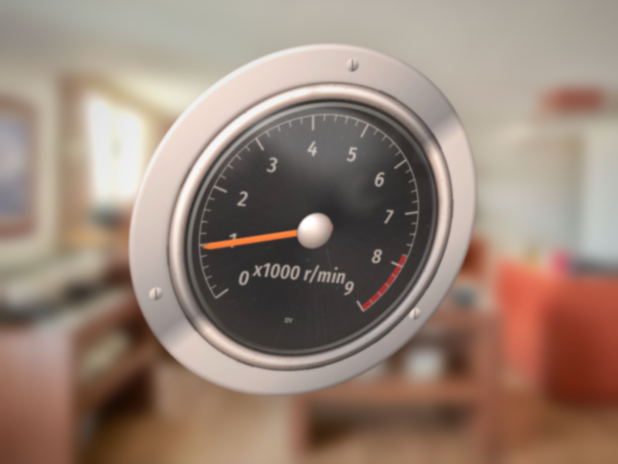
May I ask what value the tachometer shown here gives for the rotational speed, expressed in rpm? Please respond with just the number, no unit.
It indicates 1000
